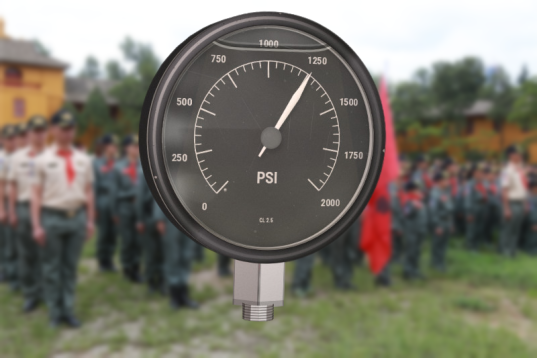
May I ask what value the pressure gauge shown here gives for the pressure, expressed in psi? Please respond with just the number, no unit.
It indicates 1250
